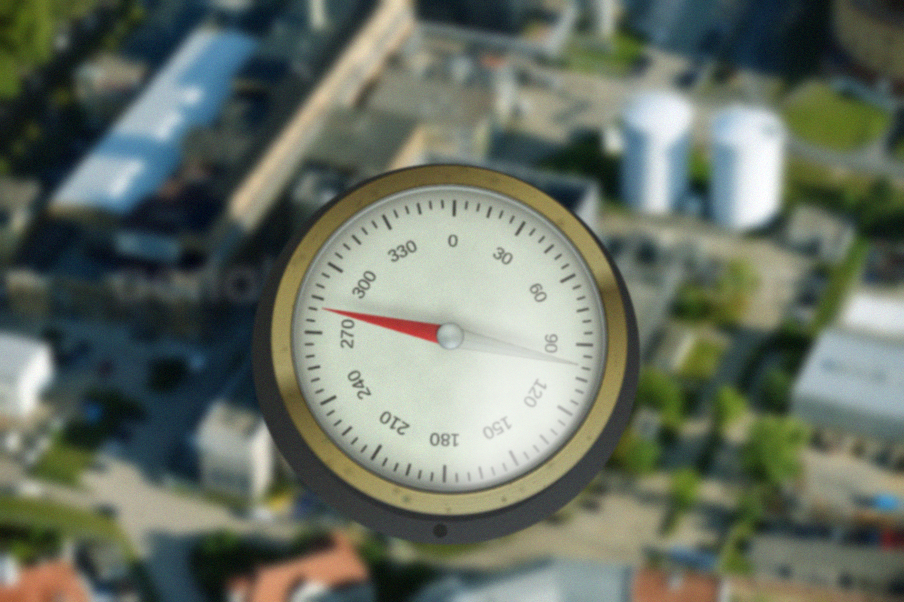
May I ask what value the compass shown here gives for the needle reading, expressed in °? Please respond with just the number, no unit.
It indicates 280
